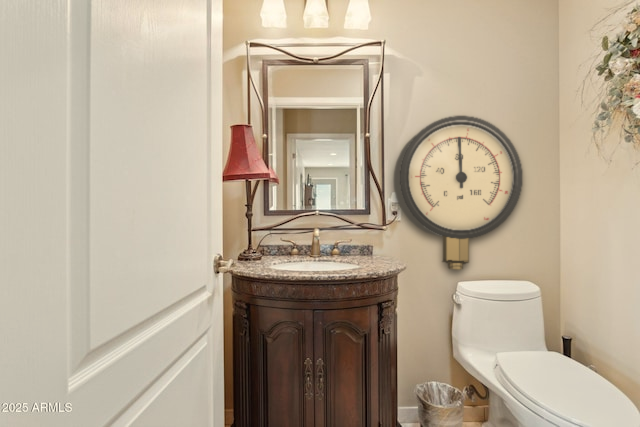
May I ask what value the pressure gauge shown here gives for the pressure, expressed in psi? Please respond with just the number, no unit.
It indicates 80
